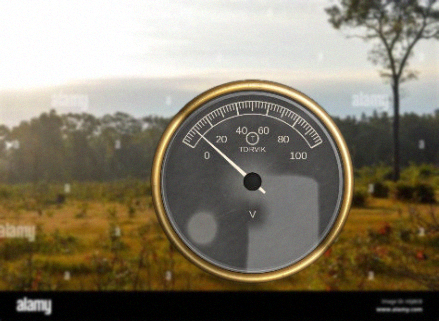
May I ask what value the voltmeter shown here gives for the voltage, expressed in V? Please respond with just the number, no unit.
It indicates 10
